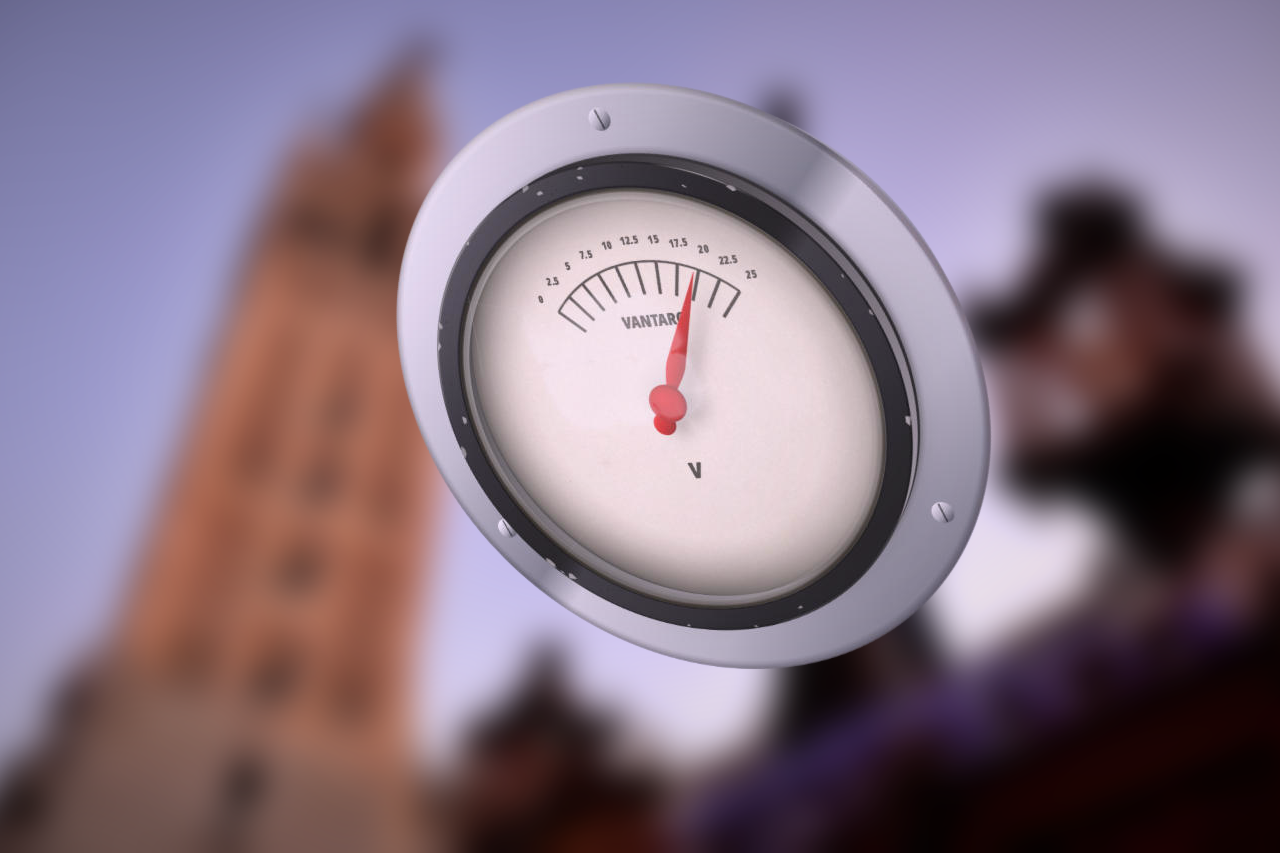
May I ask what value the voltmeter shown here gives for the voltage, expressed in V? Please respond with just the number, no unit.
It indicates 20
